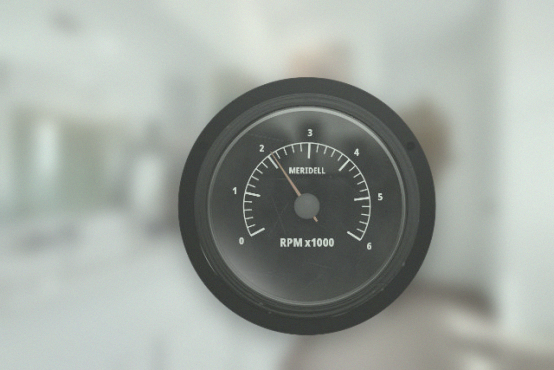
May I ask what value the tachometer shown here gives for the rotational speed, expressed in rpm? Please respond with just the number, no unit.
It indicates 2100
